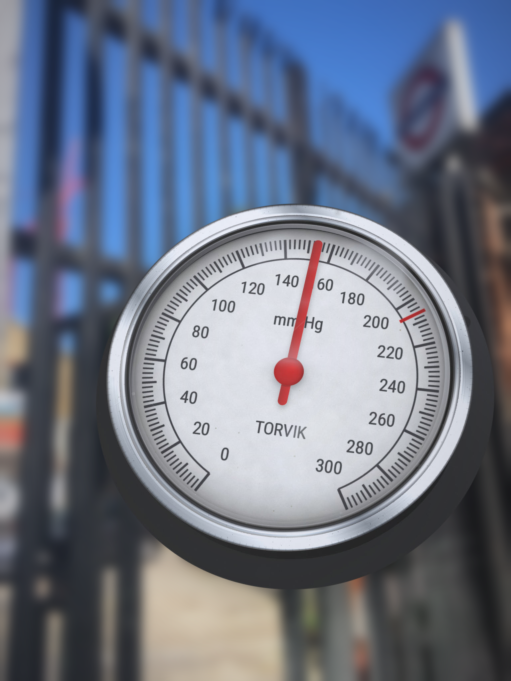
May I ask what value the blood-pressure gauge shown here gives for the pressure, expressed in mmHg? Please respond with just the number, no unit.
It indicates 154
